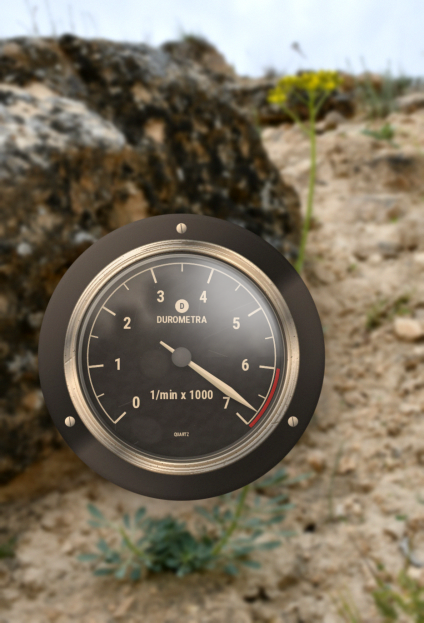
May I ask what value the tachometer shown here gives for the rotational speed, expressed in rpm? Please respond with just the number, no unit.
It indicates 6750
